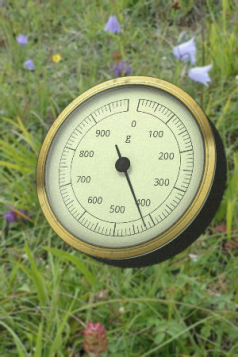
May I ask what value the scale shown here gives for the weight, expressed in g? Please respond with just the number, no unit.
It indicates 420
